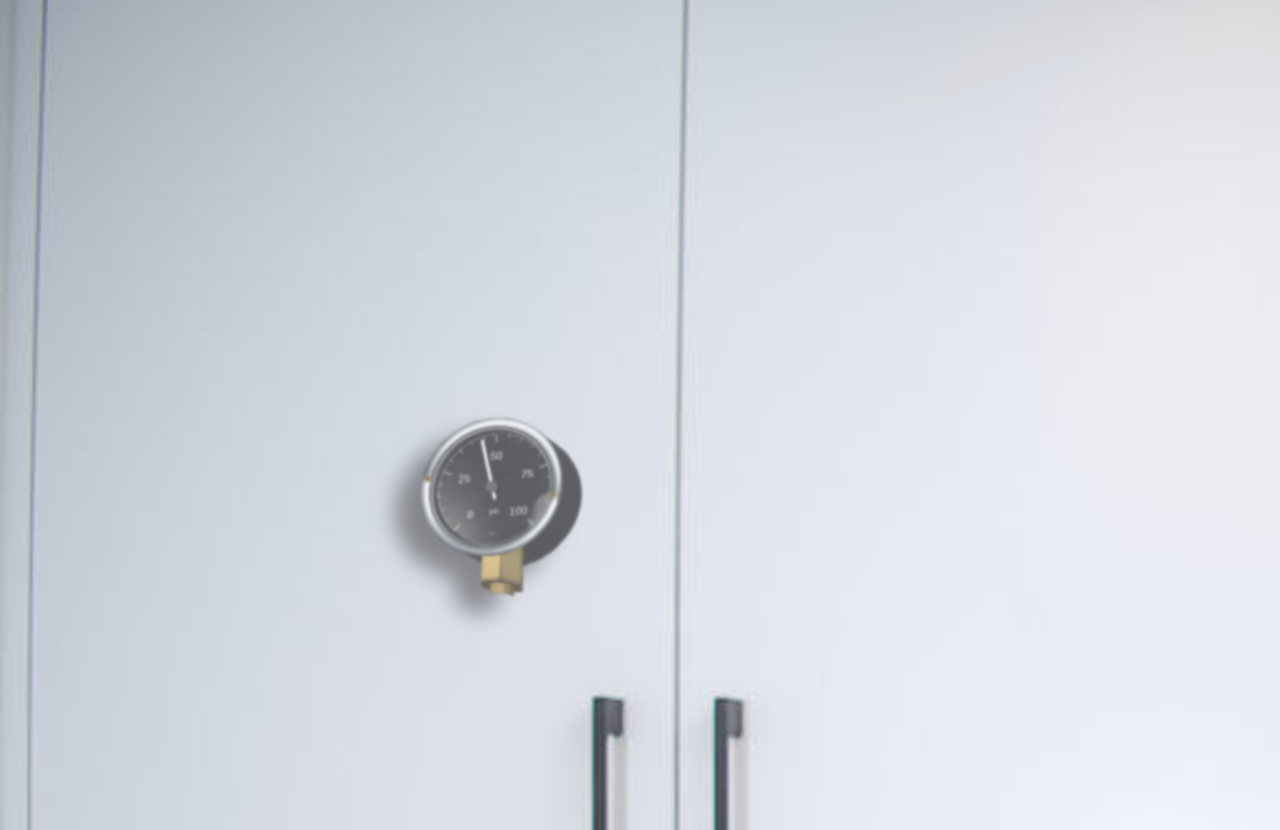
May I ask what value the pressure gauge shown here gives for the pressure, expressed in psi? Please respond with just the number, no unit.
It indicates 45
